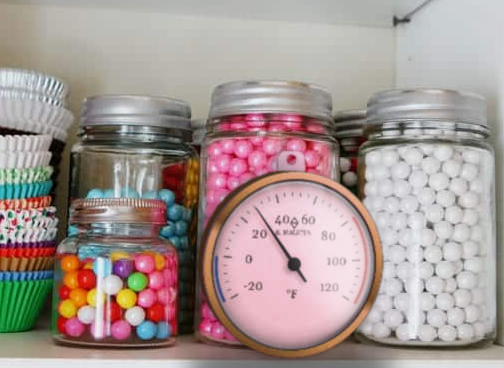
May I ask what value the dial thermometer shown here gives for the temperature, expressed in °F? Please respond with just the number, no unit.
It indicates 28
